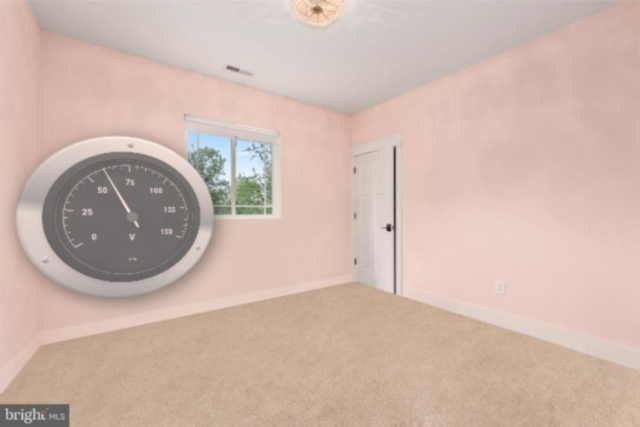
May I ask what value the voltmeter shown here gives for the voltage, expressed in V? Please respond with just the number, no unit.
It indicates 60
